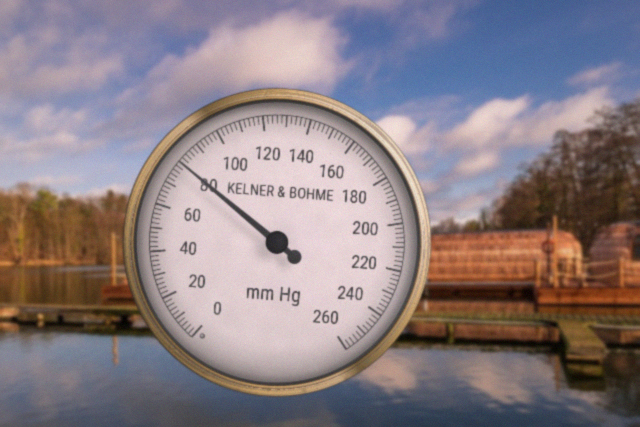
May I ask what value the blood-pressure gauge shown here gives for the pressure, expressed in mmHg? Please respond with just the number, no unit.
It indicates 80
